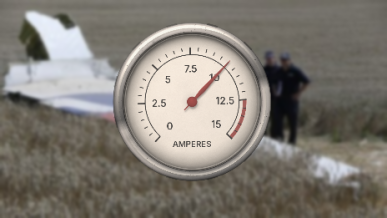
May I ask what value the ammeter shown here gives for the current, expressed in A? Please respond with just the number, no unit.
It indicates 10
